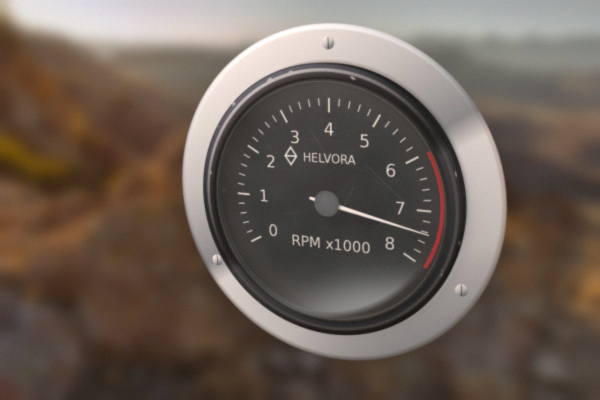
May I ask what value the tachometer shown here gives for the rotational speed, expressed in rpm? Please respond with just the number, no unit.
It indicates 7400
